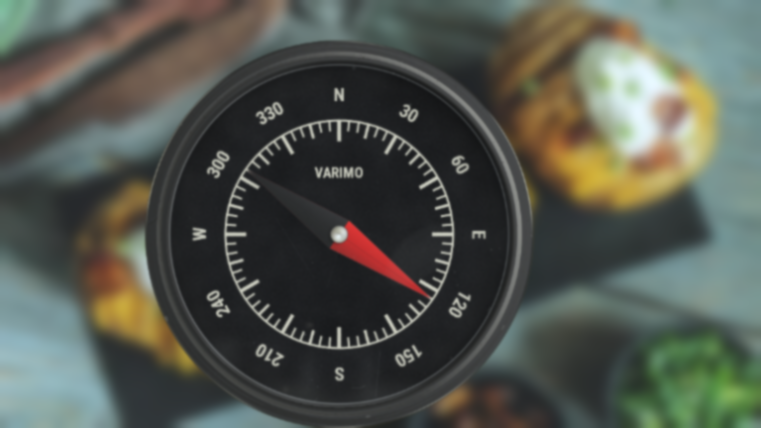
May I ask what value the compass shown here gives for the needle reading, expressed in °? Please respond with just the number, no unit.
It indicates 125
